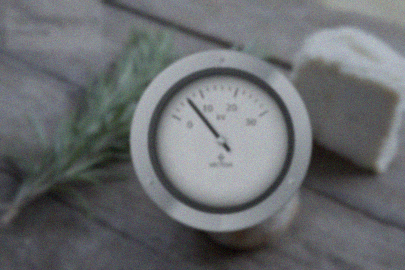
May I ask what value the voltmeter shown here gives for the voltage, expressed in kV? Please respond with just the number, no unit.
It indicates 6
